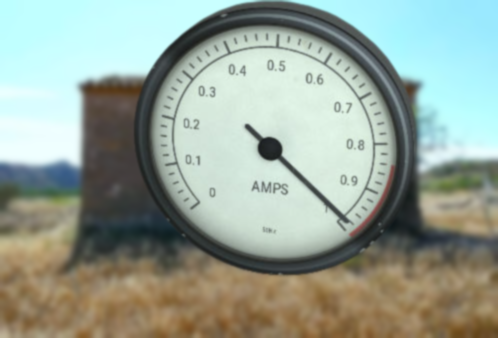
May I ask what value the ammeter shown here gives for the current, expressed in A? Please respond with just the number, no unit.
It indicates 0.98
